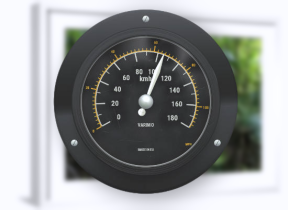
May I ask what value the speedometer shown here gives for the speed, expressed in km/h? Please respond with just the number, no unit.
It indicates 105
